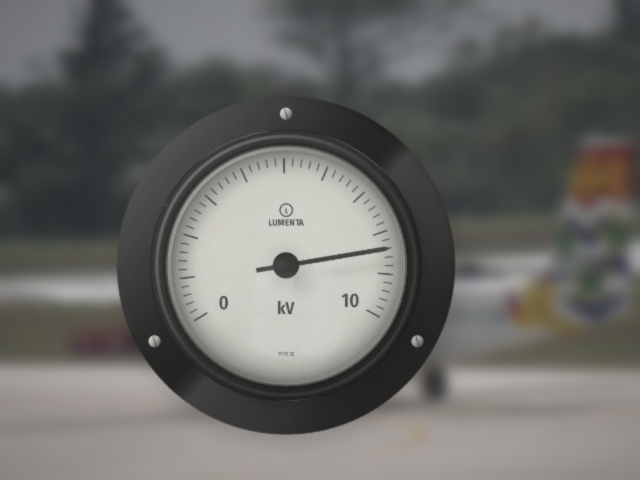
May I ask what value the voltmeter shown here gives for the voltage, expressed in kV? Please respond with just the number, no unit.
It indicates 8.4
